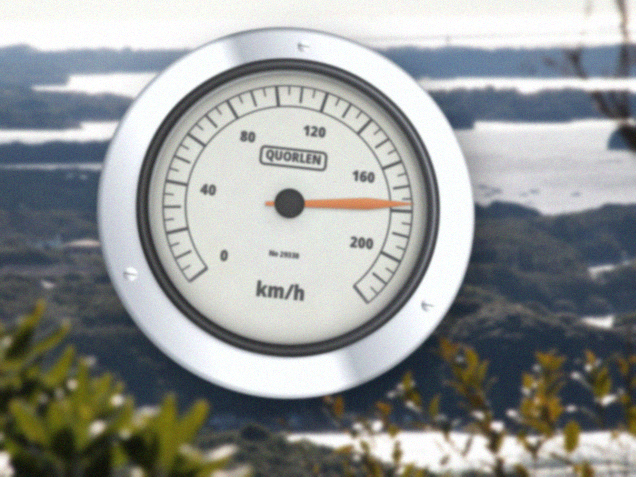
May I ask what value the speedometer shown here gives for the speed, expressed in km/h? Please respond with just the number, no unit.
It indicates 177.5
